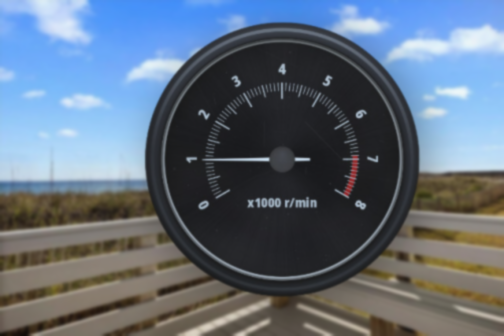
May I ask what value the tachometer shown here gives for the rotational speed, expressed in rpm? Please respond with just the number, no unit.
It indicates 1000
